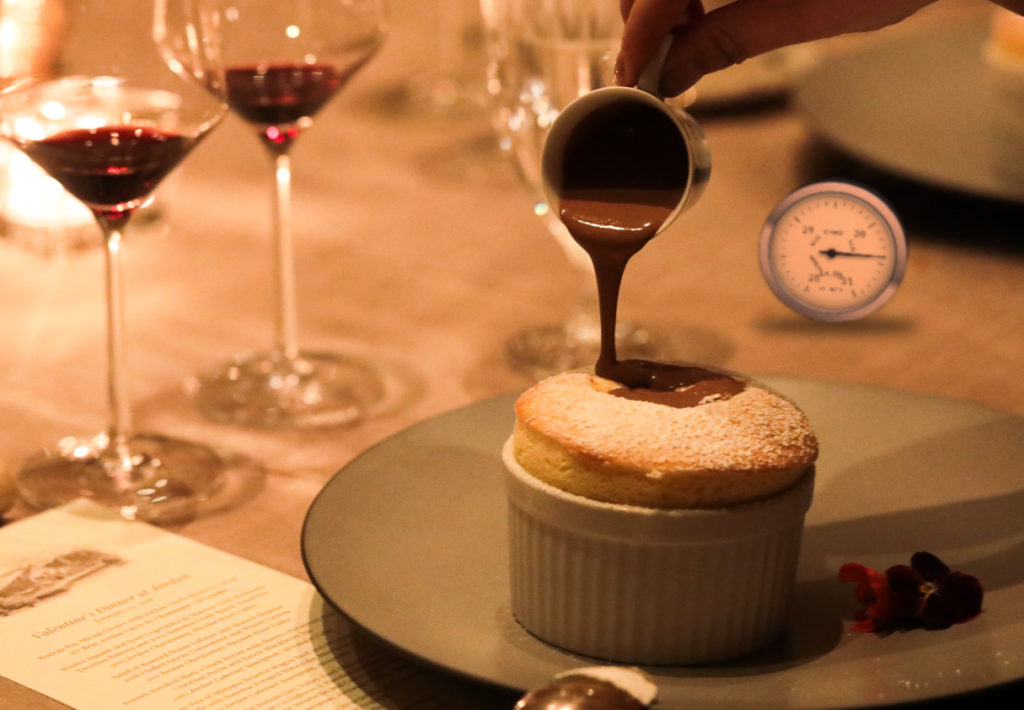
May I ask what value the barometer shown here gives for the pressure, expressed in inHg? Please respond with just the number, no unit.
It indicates 30.4
